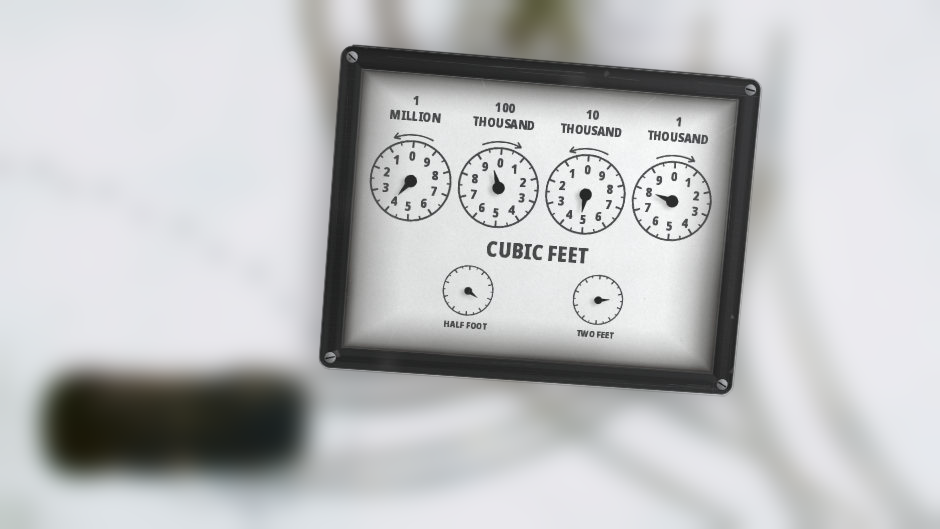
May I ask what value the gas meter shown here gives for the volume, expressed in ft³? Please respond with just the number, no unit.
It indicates 394800
